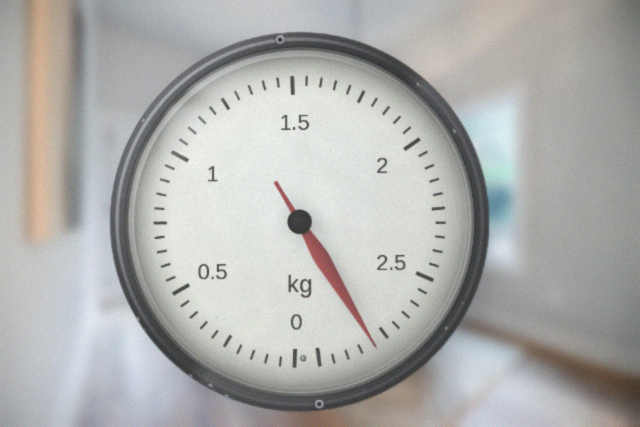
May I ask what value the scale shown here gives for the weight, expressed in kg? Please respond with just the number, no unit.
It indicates 2.8
